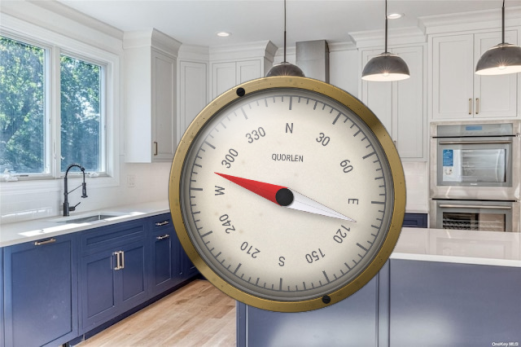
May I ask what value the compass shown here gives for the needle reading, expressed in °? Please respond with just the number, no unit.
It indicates 285
